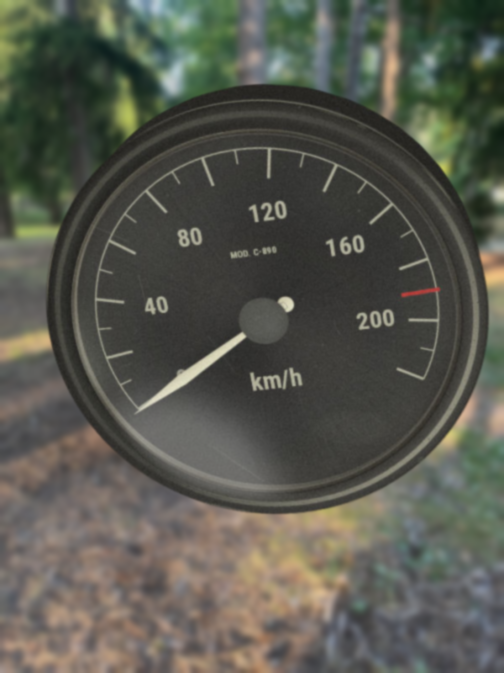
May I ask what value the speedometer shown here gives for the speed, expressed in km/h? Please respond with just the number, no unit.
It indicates 0
